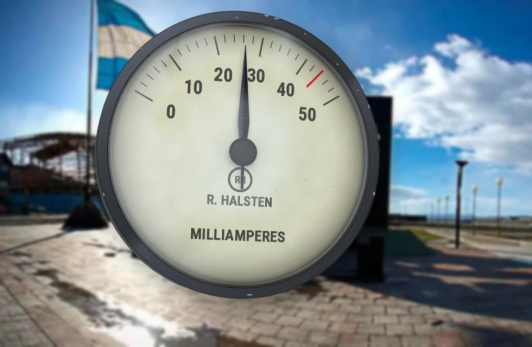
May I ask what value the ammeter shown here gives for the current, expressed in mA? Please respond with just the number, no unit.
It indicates 26
